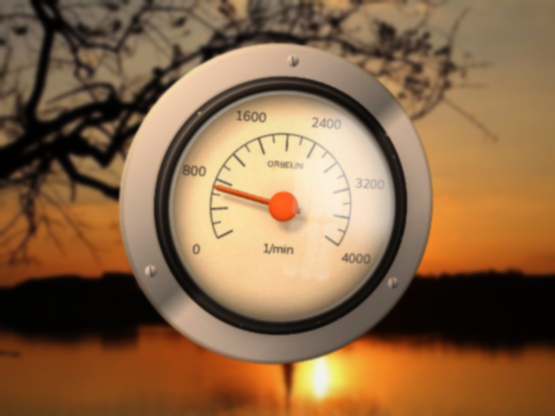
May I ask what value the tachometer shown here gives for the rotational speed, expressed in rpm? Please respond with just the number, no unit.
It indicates 700
